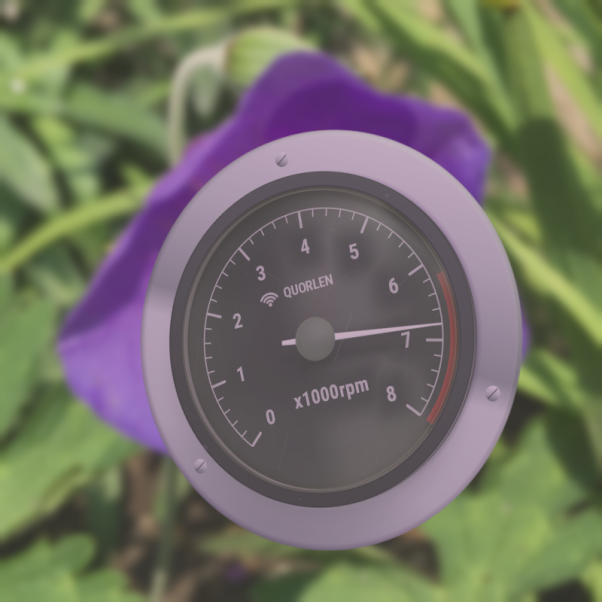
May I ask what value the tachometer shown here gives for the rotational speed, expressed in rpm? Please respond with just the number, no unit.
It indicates 6800
